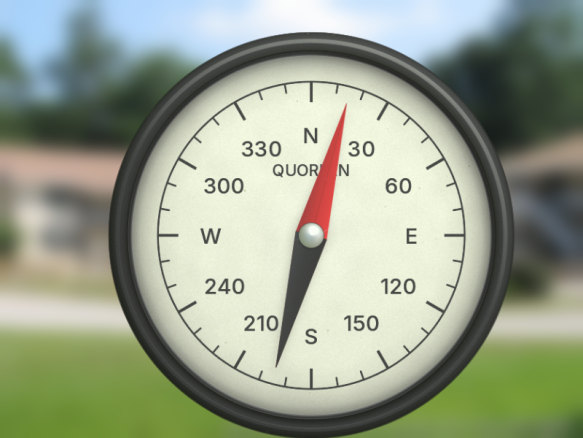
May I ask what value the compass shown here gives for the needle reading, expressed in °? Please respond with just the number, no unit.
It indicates 15
